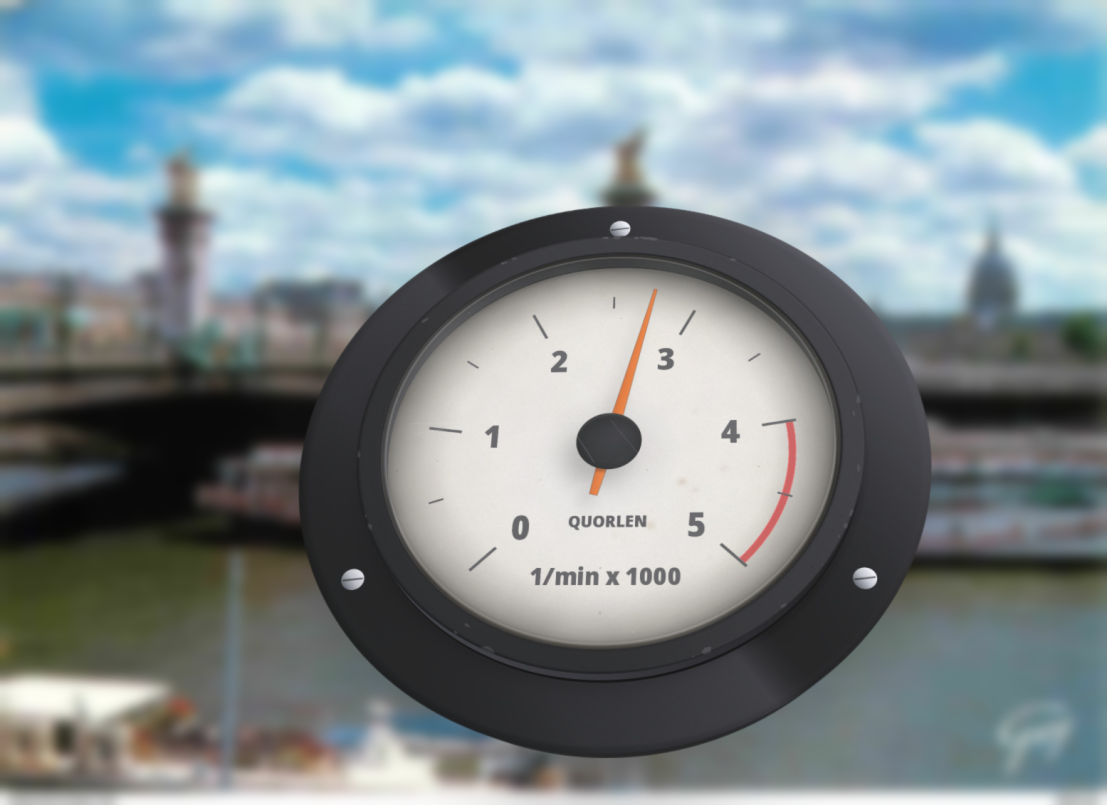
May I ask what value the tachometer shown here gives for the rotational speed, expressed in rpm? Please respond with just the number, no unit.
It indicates 2750
